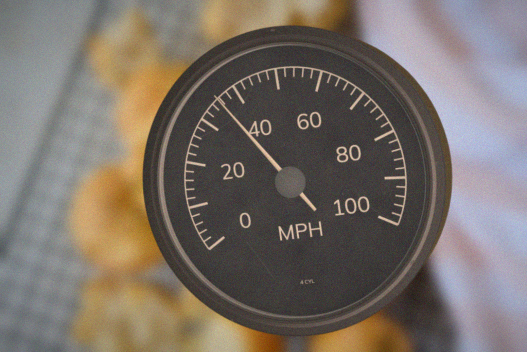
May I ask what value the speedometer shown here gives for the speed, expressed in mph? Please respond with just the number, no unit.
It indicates 36
